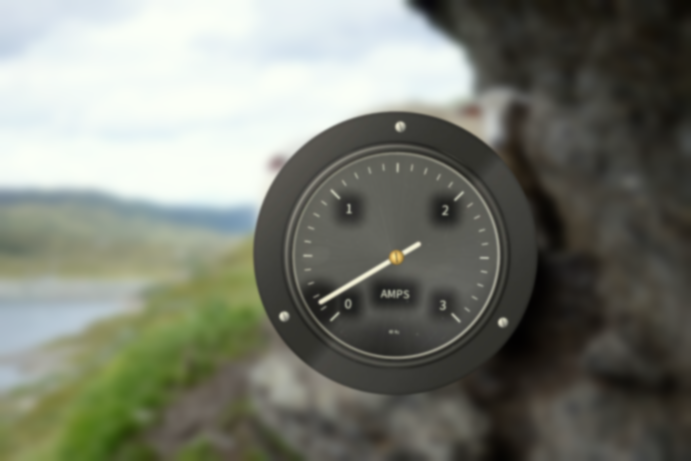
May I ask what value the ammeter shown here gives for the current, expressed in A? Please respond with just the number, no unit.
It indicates 0.15
